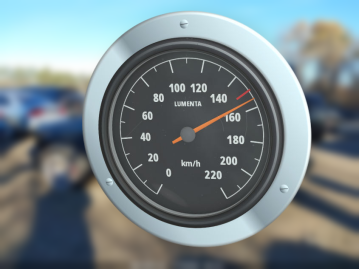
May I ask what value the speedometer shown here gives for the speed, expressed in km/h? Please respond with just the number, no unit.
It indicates 155
